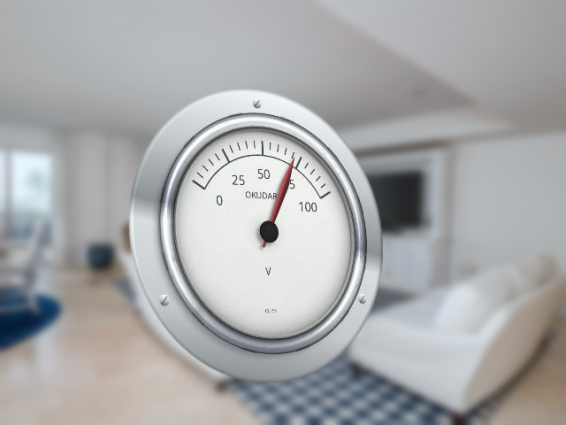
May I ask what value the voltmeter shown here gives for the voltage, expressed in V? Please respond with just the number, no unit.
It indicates 70
